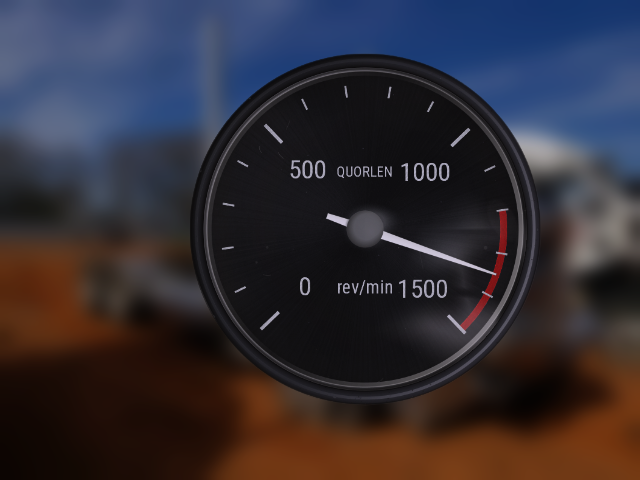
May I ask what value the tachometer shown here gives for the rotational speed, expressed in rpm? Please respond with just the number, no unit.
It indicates 1350
